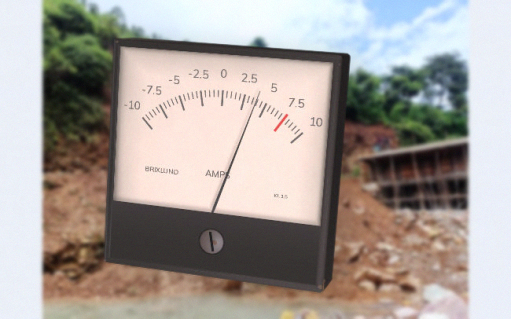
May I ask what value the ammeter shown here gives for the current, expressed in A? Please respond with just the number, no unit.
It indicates 4
